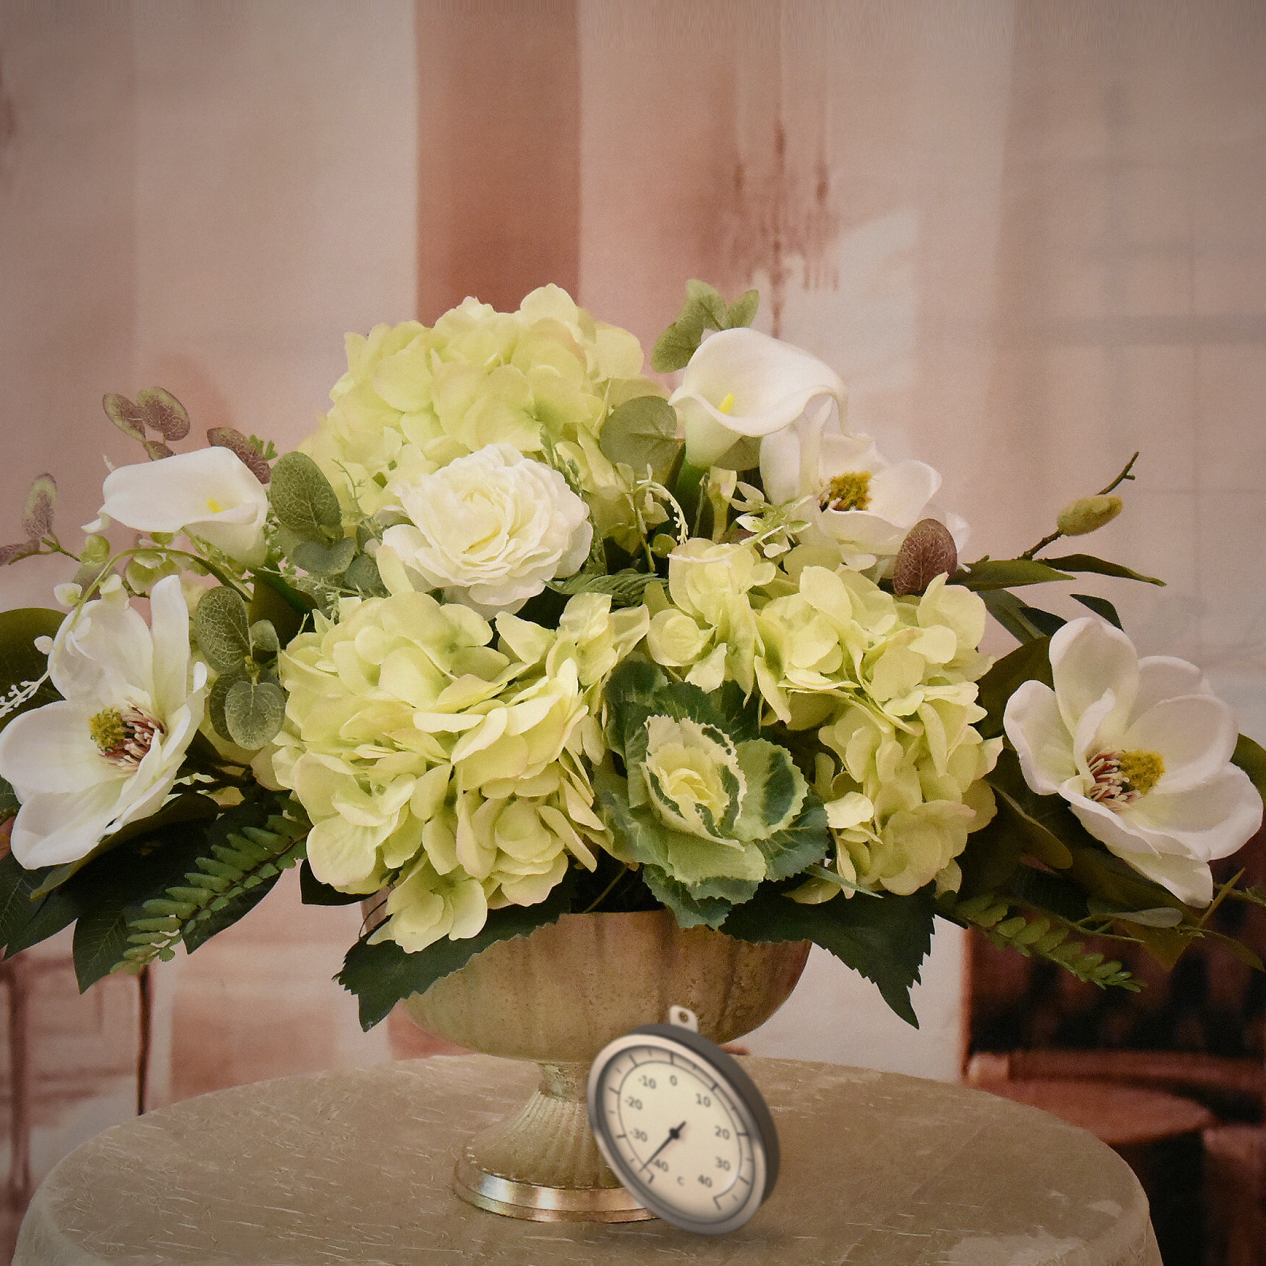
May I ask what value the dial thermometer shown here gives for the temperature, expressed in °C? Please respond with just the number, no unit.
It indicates -37.5
